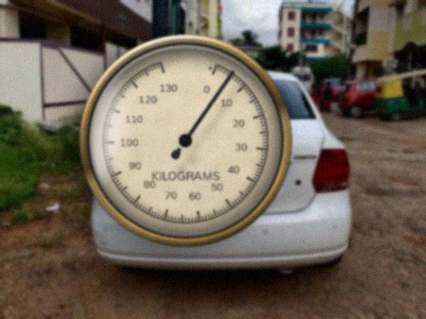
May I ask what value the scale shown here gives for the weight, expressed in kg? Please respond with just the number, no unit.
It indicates 5
